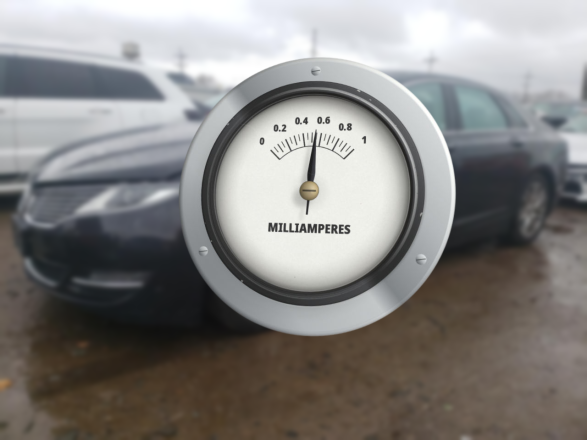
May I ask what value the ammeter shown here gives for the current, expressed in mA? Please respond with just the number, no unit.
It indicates 0.55
